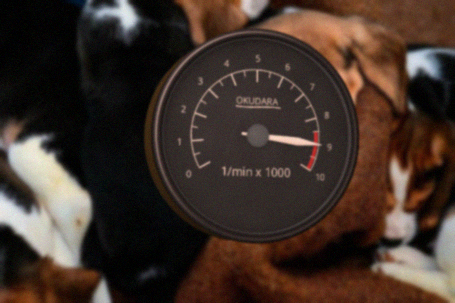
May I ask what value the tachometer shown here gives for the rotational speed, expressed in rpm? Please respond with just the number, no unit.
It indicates 9000
